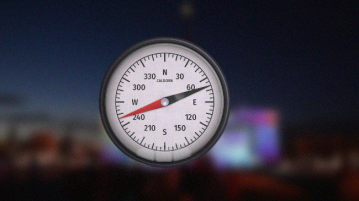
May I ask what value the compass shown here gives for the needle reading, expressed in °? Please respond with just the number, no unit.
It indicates 250
